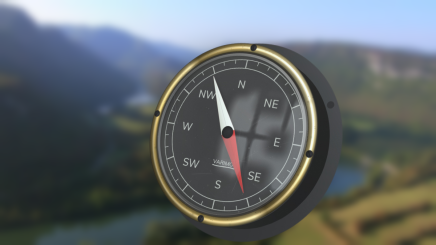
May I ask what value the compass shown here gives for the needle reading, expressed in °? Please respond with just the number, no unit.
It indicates 150
